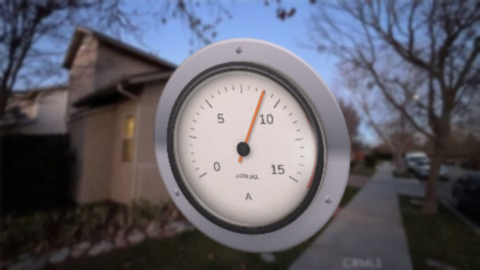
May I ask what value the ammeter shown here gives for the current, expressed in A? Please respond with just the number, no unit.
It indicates 9
